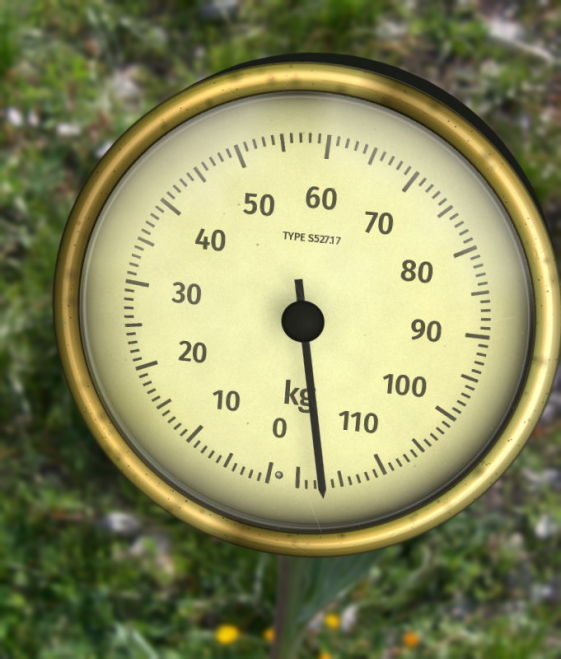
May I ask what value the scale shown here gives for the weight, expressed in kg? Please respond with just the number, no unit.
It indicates 117
